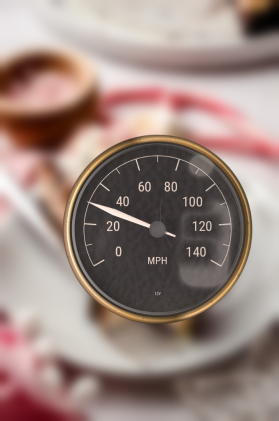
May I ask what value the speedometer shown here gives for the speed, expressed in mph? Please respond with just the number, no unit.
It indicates 30
